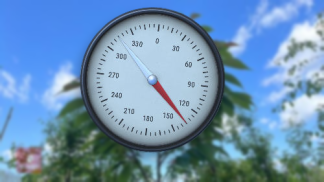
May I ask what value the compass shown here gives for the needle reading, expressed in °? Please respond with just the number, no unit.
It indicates 135
